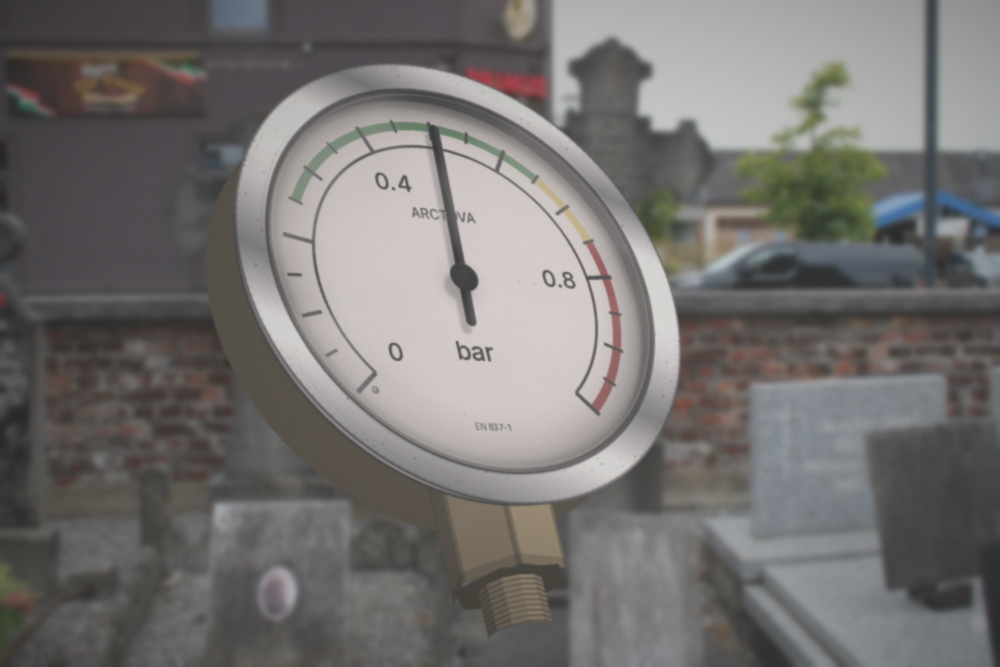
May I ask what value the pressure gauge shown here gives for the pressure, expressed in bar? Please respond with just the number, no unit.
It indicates 0.5
